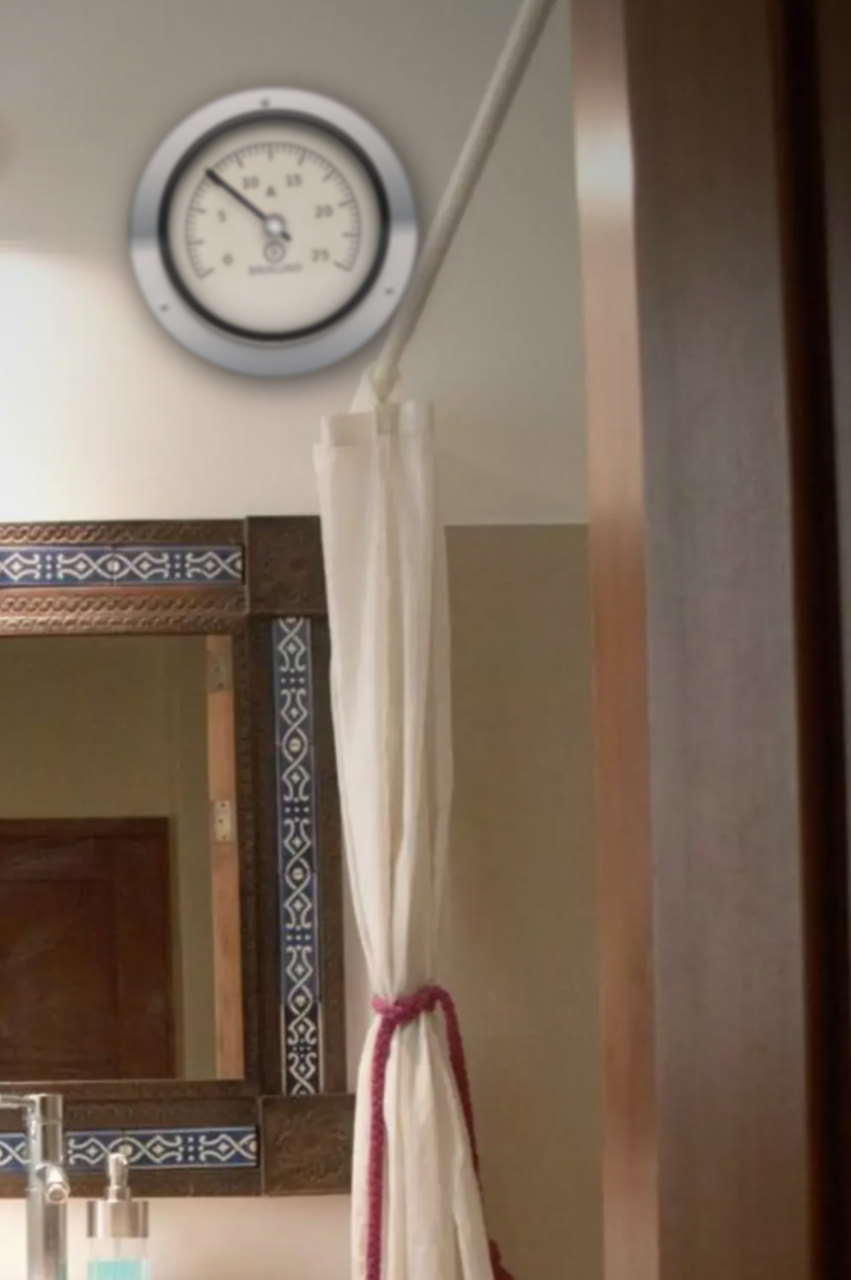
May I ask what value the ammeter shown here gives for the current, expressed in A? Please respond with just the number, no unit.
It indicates 7.5
